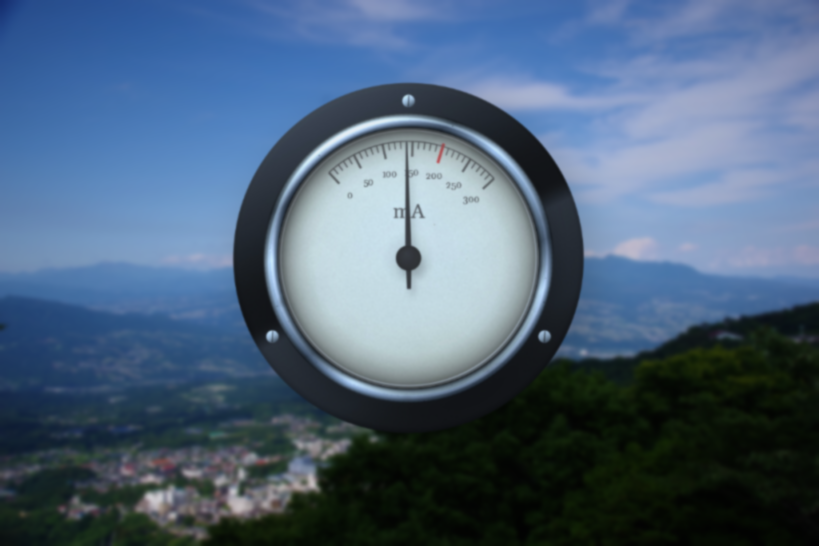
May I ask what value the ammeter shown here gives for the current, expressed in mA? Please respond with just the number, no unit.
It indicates 140
